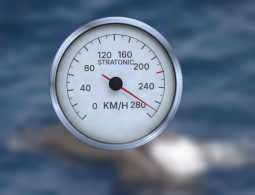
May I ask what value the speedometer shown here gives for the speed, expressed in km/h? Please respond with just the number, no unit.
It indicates 270
